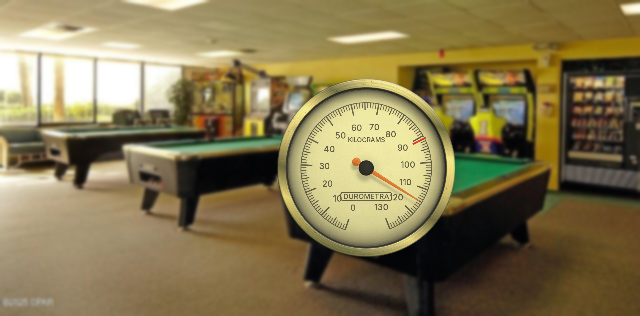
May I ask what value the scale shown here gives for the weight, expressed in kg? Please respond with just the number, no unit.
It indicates 115
